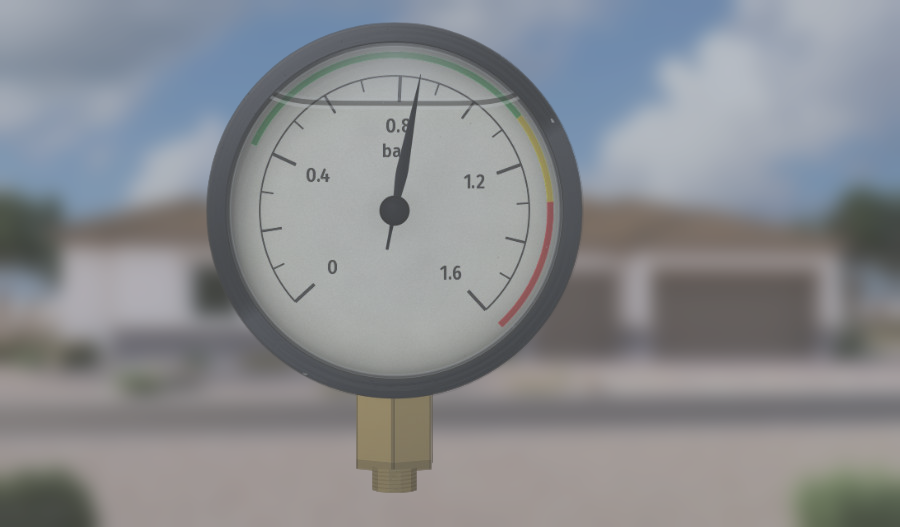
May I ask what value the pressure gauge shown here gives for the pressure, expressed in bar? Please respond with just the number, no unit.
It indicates 0.85
